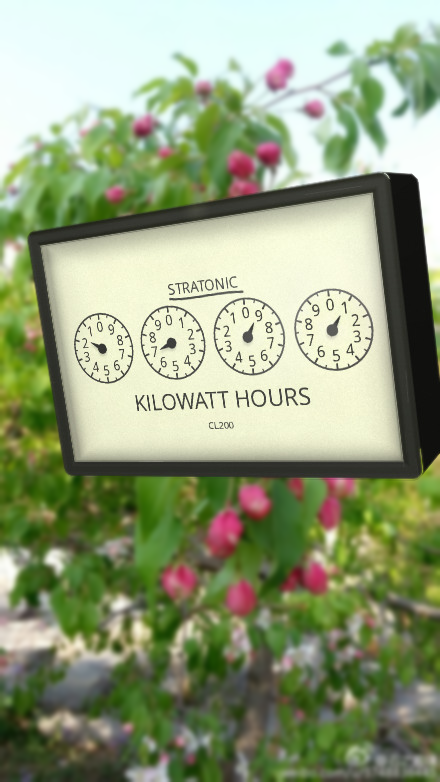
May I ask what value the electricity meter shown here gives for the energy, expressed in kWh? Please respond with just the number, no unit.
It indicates 1691
